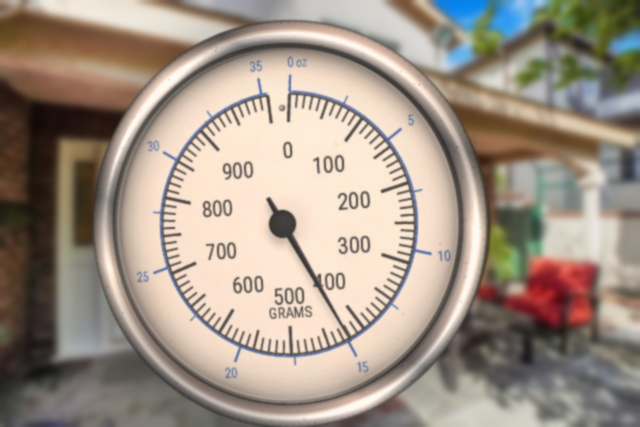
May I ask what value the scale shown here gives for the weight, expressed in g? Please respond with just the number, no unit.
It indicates 420
